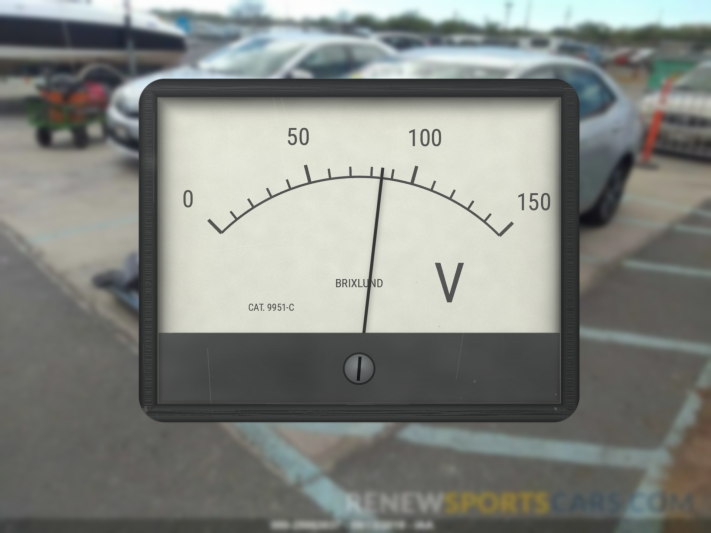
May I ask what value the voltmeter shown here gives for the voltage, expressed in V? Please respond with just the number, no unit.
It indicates 85
